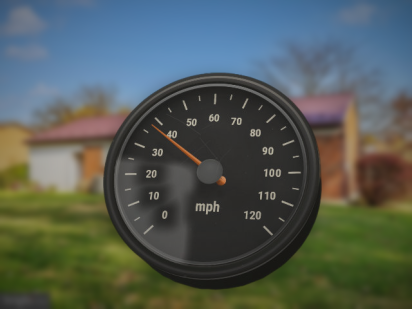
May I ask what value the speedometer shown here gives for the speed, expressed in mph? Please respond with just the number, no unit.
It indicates 37.5
